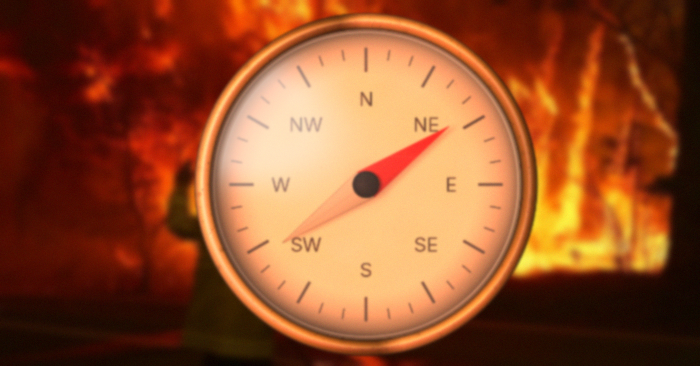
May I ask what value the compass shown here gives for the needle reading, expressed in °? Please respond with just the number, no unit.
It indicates 55
